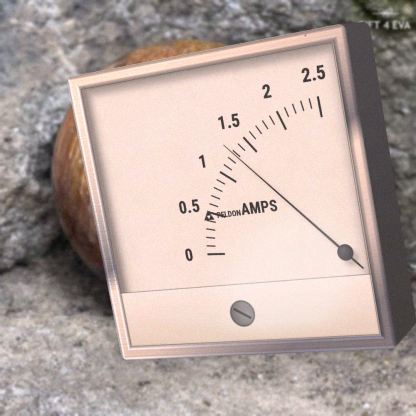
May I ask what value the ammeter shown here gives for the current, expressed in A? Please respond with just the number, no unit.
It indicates 1.3
